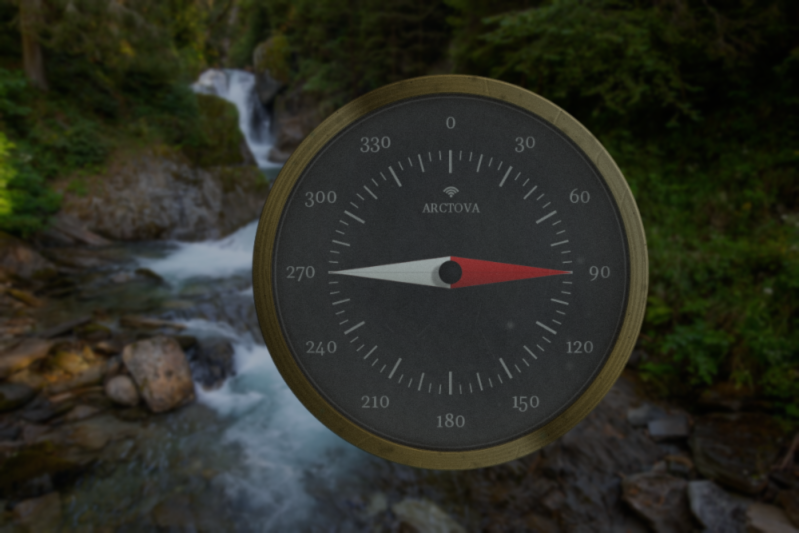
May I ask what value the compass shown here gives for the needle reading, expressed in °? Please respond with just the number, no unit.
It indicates 90
